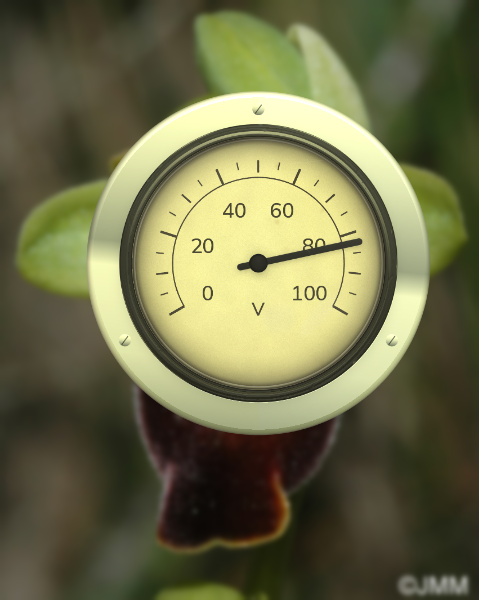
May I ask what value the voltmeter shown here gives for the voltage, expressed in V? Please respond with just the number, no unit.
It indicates 82.5
